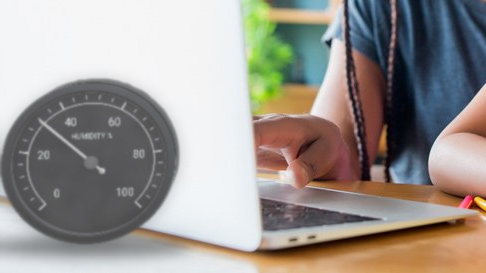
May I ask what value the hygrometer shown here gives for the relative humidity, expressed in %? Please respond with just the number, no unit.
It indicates 32
